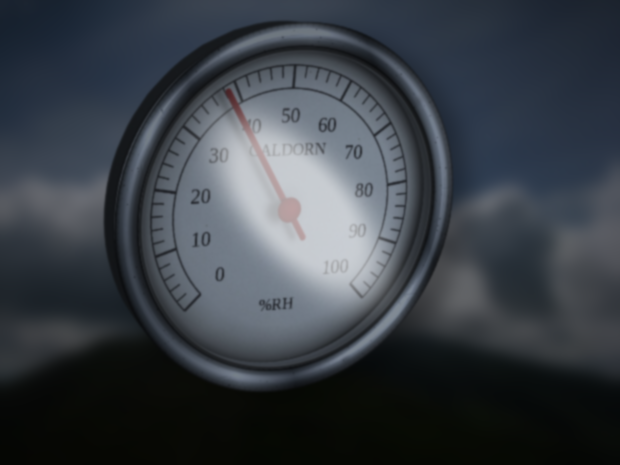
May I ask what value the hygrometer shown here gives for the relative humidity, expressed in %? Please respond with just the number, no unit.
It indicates 38
